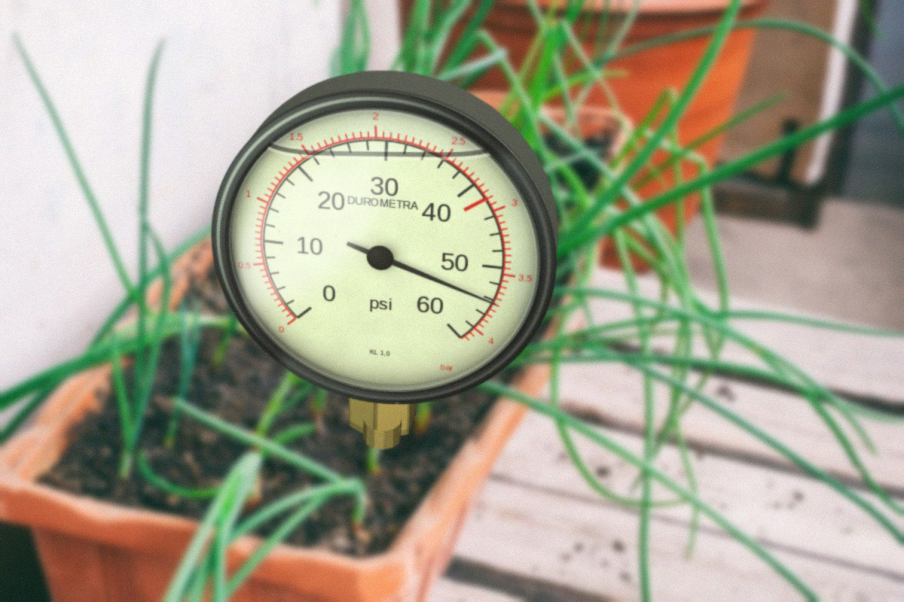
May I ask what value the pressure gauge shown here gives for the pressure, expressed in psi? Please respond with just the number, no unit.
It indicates 54
